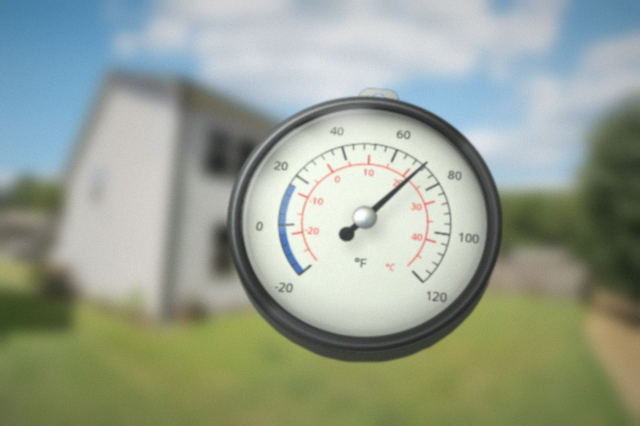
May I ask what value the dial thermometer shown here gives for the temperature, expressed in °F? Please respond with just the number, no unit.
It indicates 72
